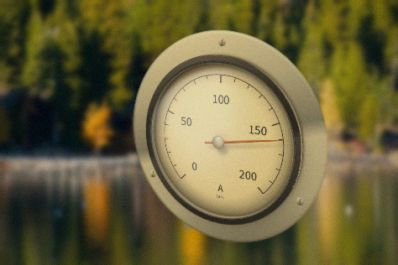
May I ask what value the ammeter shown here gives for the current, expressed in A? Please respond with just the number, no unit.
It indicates 160
